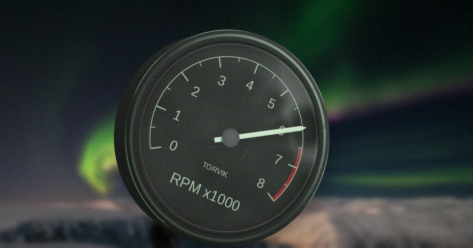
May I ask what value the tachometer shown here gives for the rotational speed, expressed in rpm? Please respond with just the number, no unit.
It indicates 6000
